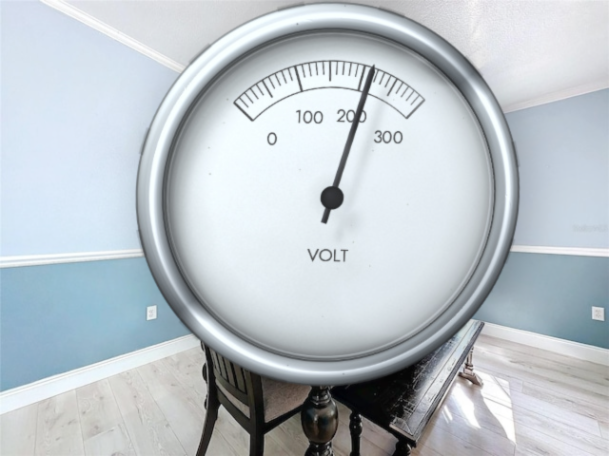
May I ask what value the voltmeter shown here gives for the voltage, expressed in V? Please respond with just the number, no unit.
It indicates 210
